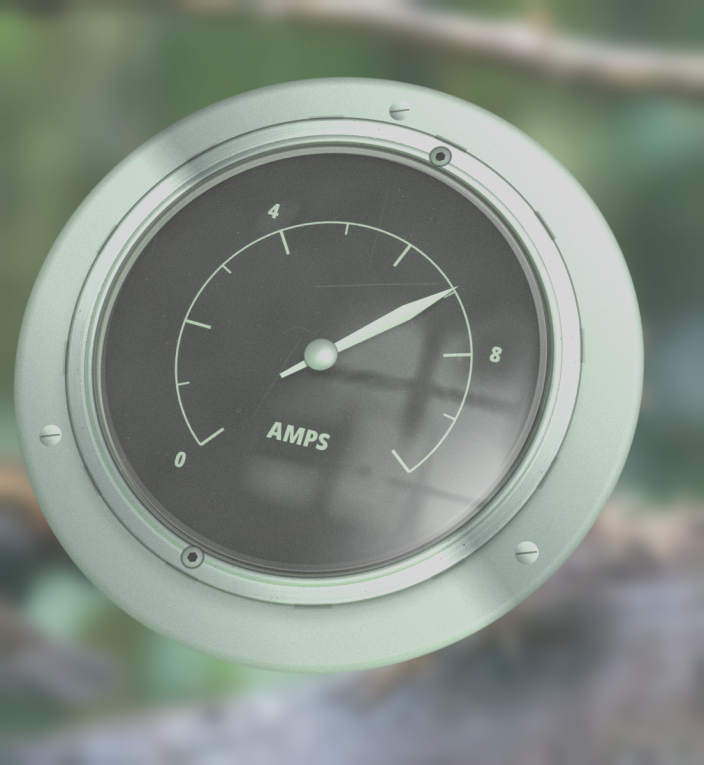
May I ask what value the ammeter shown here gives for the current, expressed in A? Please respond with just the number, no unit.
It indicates 7
